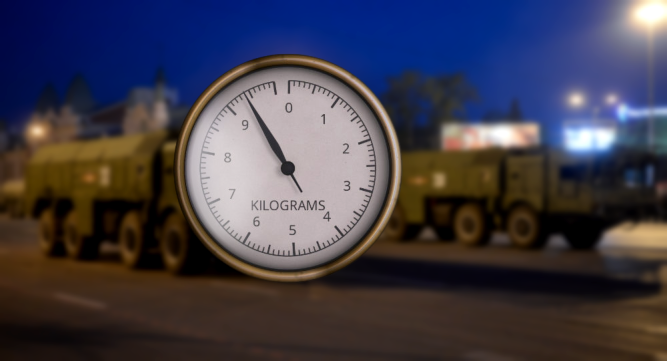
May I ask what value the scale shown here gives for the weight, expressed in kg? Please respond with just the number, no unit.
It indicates 9.4
